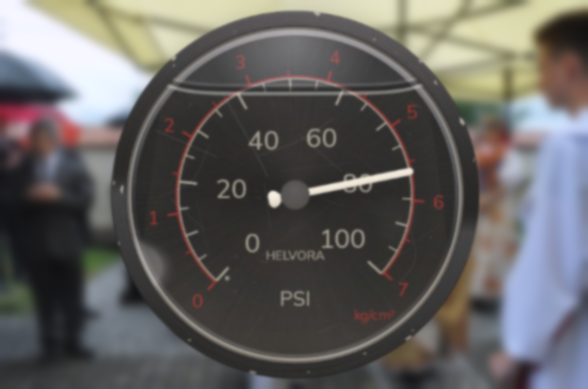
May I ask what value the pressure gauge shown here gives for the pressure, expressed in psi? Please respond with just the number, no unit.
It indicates 80
